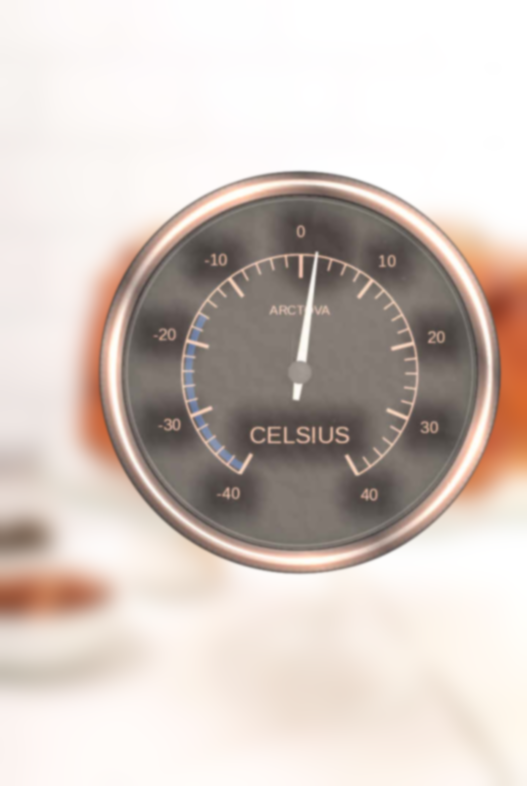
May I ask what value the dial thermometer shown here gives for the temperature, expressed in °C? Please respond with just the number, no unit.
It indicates 2
